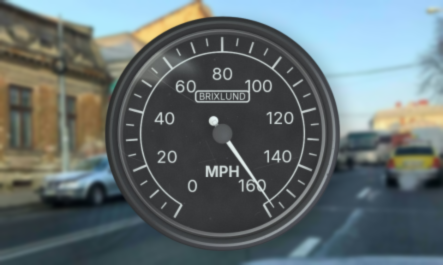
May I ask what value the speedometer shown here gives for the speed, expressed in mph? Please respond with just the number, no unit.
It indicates 157.5
